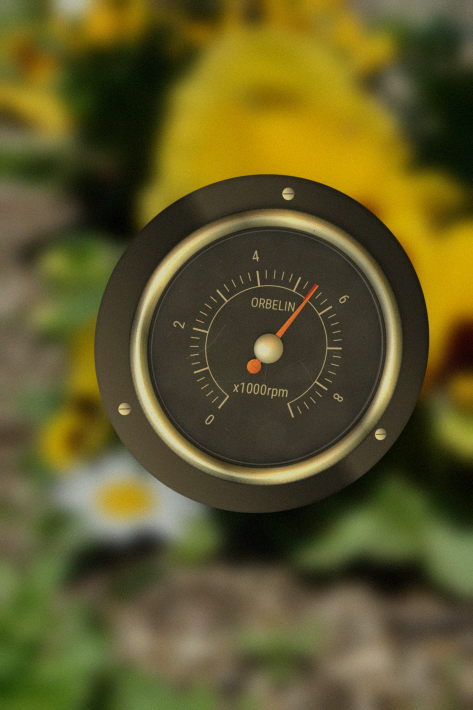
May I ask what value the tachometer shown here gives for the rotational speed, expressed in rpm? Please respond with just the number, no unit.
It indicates 5400
